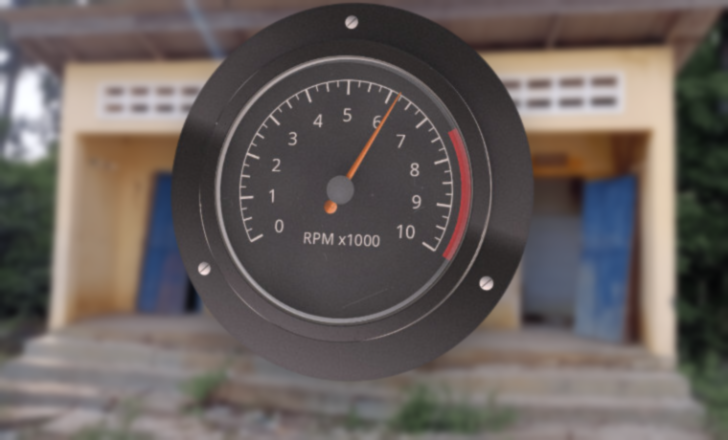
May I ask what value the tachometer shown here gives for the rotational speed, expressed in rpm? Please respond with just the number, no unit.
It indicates 6250
